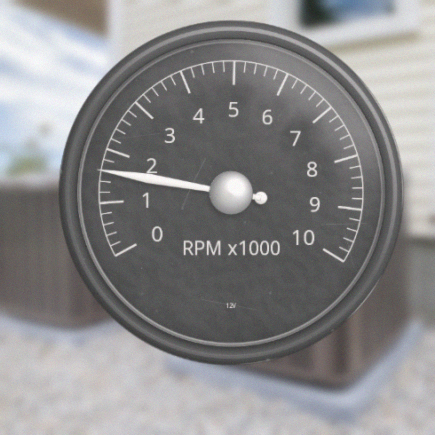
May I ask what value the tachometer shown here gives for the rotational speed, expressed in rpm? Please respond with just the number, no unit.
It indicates 1600
